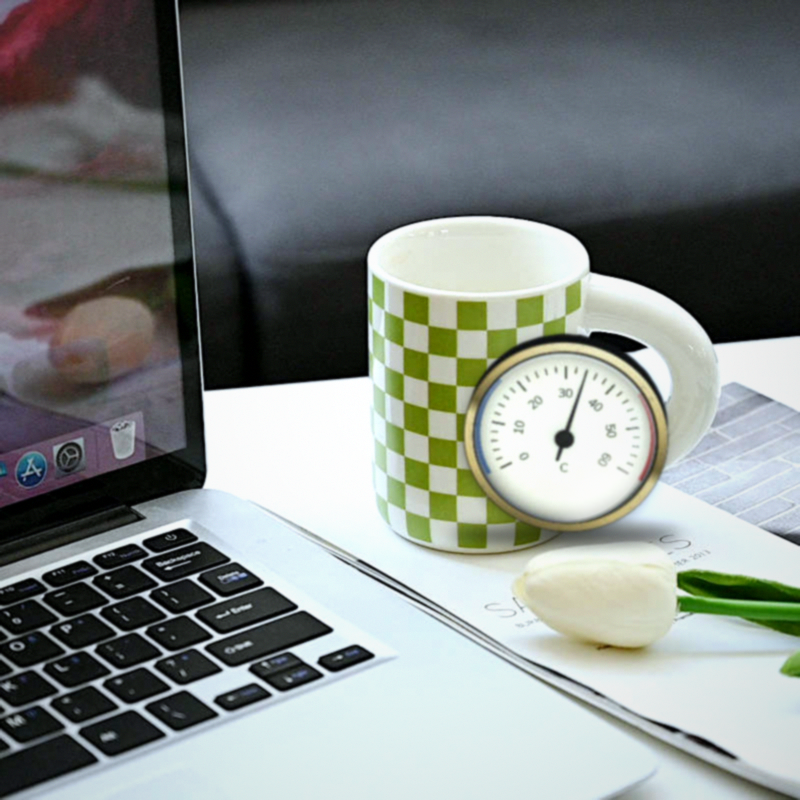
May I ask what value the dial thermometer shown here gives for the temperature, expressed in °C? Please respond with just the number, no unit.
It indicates 34
